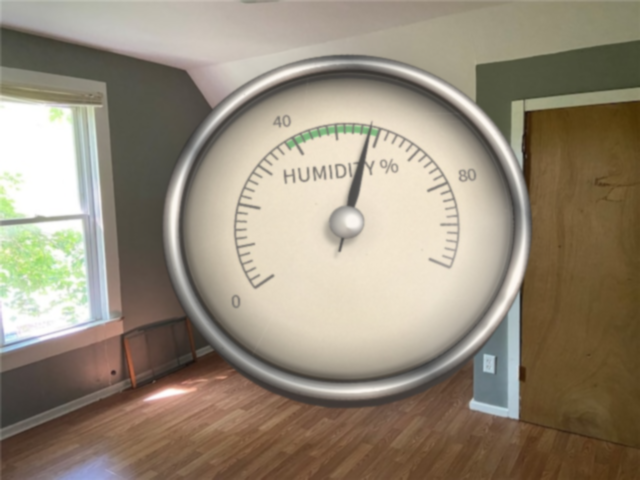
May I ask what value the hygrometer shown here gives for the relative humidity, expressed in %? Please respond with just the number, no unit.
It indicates 58
